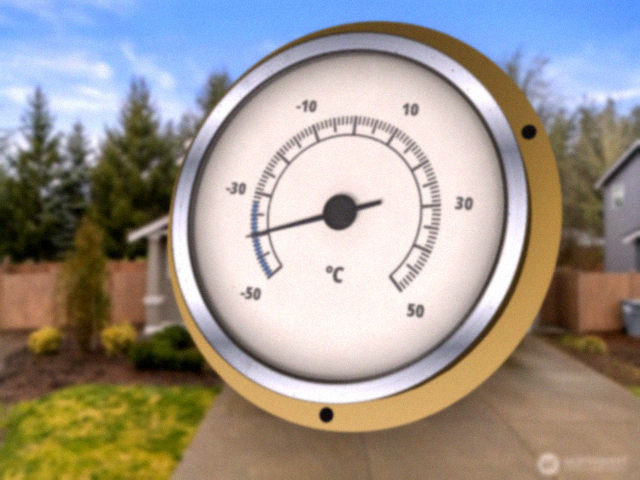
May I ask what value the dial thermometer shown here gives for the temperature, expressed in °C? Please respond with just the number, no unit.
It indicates -40
